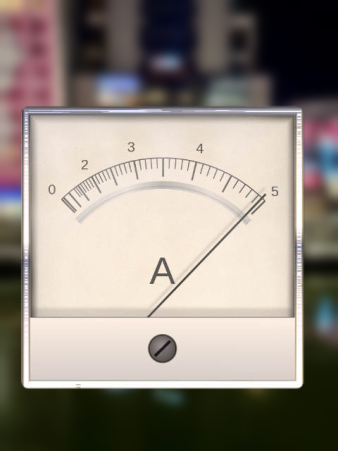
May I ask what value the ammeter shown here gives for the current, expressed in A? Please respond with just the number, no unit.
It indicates 4.95
